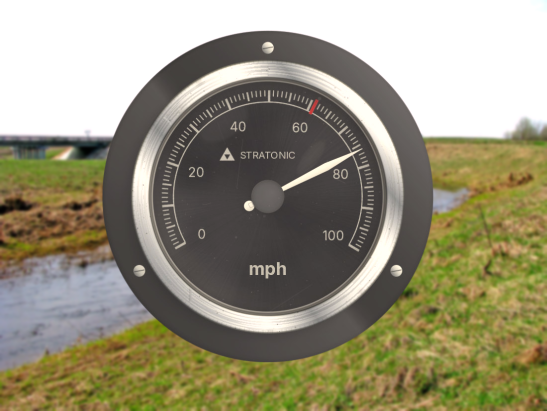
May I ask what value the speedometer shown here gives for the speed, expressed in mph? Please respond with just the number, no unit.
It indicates 76
